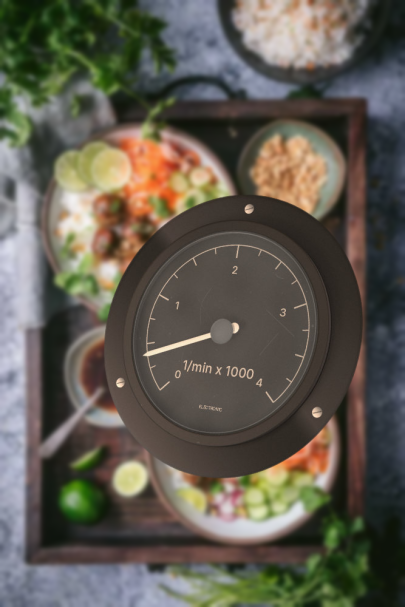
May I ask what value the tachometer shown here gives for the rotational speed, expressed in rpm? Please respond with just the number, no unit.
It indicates 375
